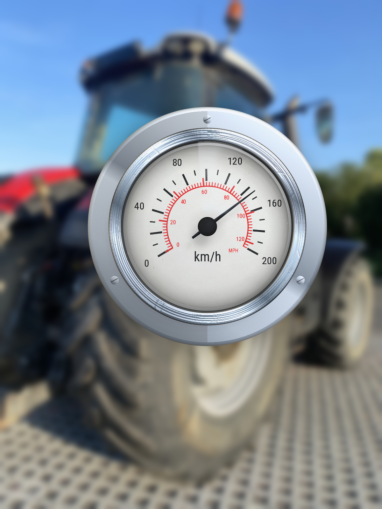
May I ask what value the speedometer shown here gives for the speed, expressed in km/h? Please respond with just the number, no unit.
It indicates 145
